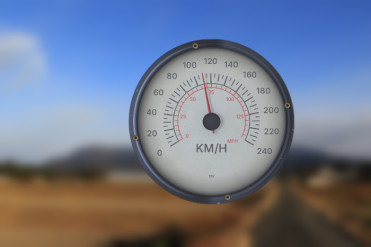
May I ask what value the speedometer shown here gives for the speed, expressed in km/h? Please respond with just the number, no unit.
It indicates 110
